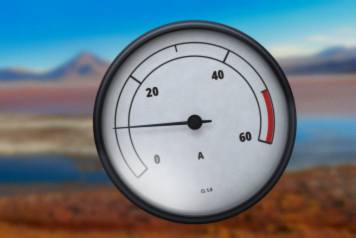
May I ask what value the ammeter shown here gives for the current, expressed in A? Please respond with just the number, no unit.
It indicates 10
